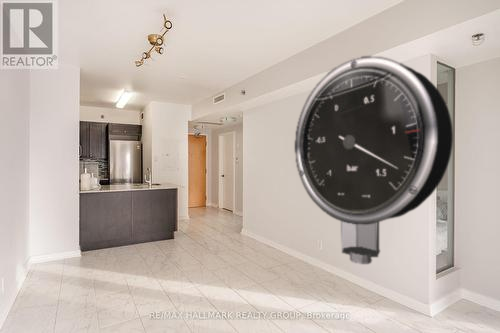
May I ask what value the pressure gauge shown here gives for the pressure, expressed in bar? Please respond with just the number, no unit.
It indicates 1.35
